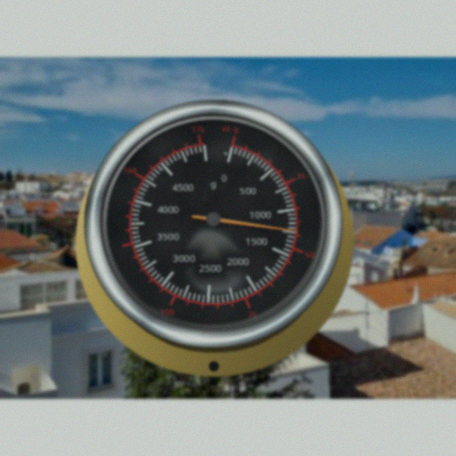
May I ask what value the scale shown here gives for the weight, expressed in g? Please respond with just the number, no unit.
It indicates 1250
